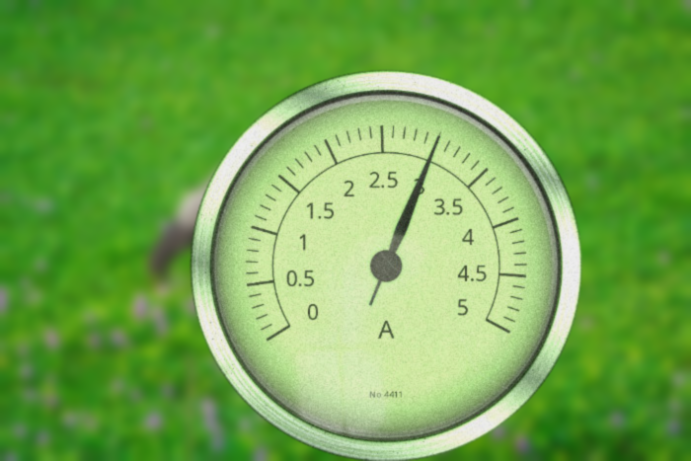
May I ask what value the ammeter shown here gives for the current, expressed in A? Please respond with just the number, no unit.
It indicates 3
